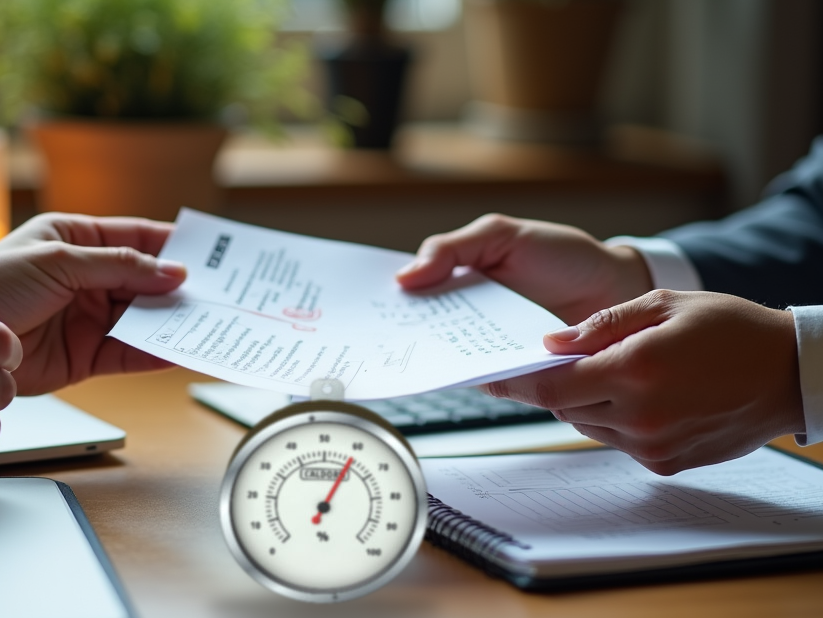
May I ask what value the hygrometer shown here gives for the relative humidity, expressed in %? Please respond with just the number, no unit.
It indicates 60
